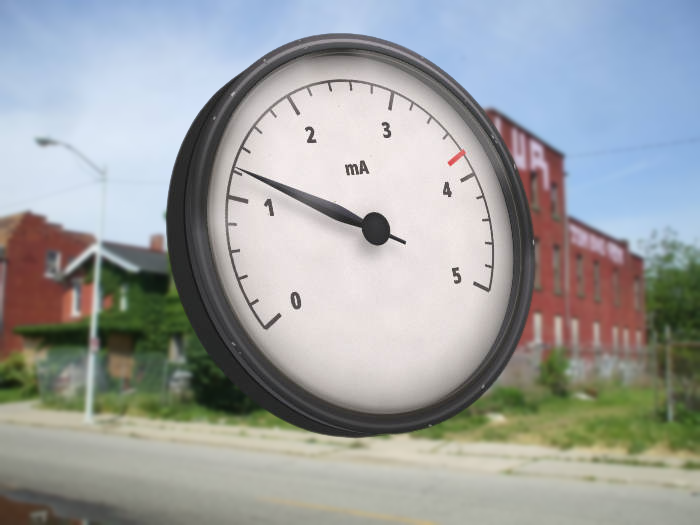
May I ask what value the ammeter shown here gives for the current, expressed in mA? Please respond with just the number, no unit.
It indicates 1.2
